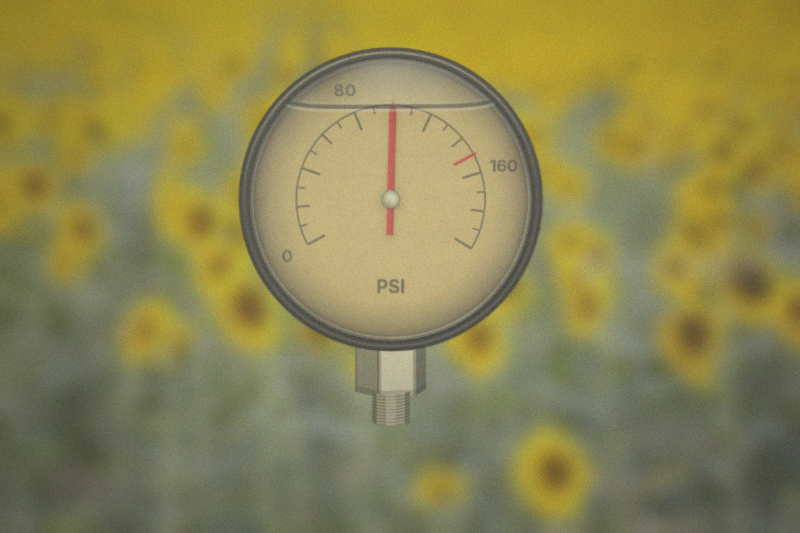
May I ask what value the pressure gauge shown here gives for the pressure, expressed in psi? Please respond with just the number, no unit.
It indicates 100
